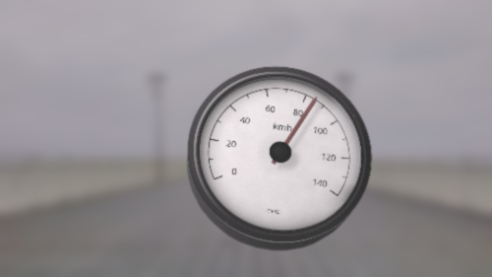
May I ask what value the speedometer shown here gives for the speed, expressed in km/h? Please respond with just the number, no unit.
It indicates 85
